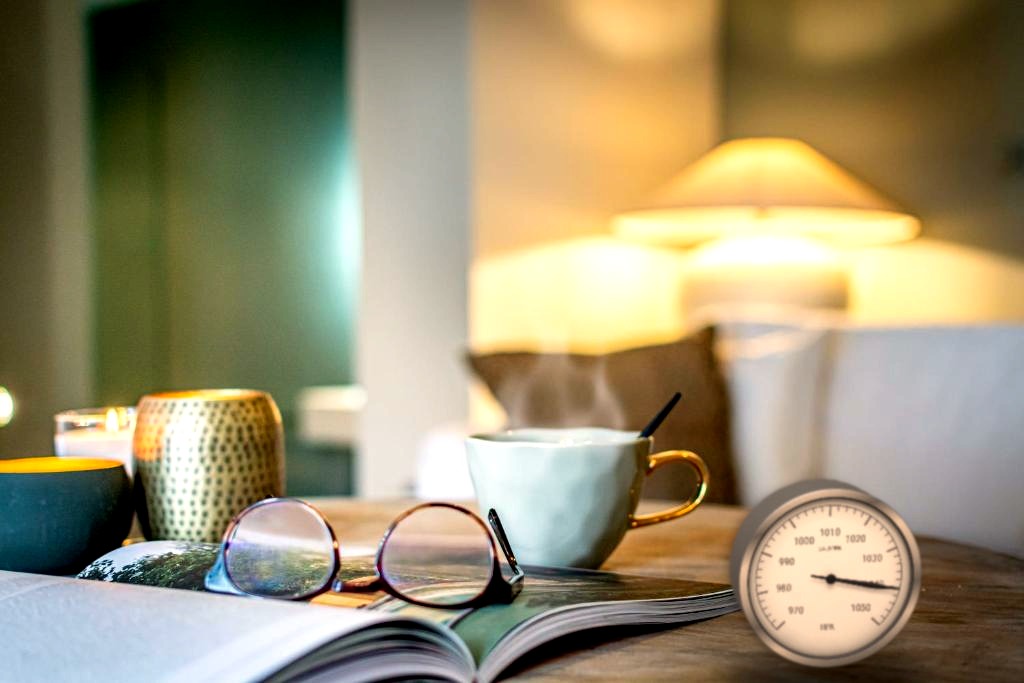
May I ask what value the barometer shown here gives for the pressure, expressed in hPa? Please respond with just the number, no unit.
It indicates 1040
